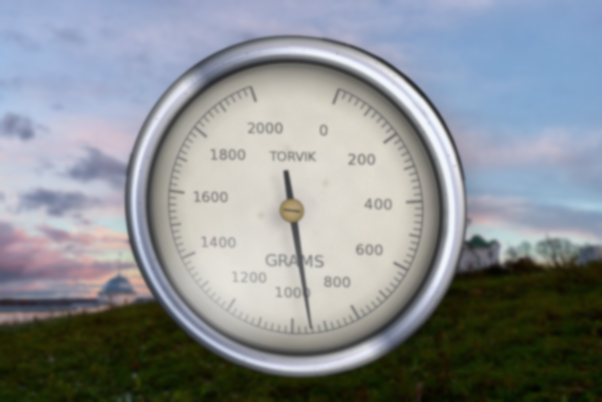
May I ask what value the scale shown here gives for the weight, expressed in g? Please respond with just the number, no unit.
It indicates 940
